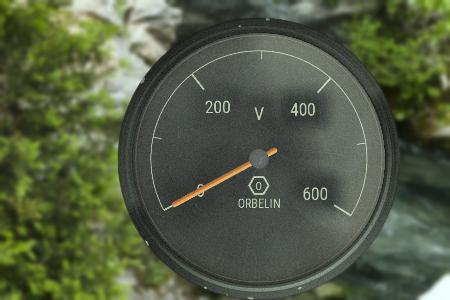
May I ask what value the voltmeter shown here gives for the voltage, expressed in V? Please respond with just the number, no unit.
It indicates 0
